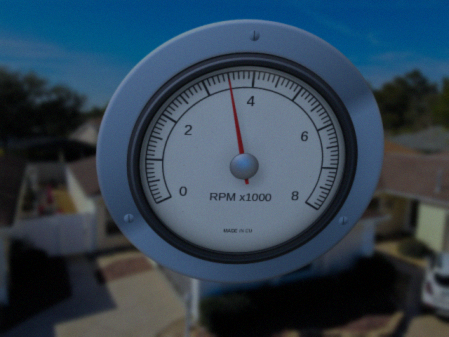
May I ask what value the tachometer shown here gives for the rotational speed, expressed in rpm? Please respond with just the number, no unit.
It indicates 3500
